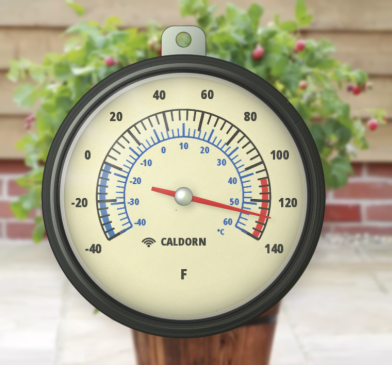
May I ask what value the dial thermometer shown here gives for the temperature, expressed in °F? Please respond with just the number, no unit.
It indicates 128
